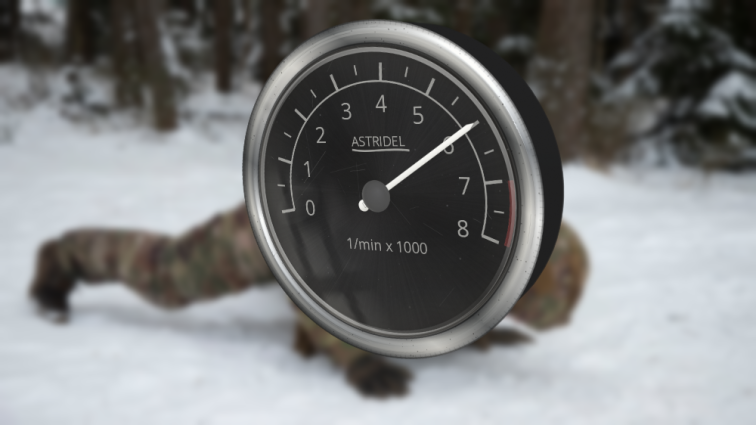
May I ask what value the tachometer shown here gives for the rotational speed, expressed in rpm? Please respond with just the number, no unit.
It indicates 6000
